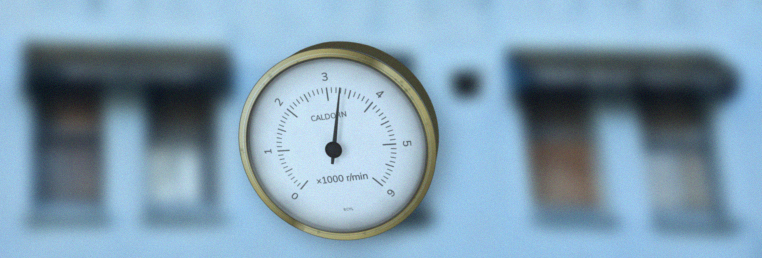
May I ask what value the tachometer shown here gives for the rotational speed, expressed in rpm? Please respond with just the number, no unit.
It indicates 3300
